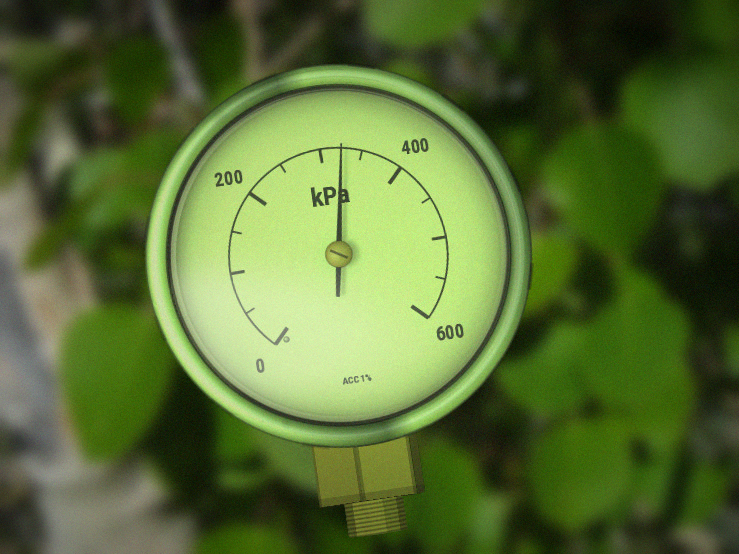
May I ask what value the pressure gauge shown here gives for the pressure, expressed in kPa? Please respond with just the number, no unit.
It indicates 325
